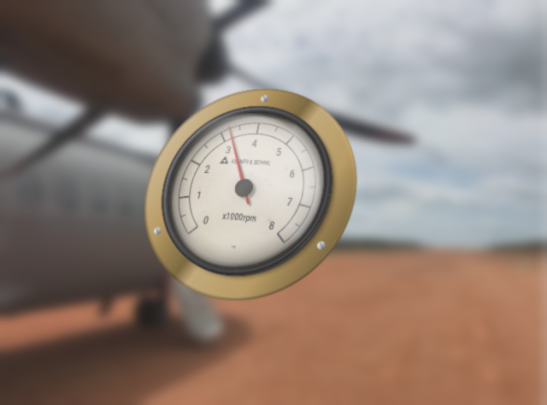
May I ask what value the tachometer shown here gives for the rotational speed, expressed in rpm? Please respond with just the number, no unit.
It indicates 3250
